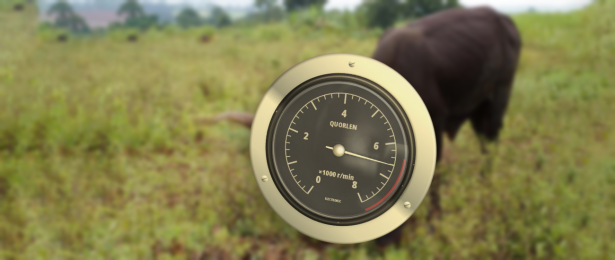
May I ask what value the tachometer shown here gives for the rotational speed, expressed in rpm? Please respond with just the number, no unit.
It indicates 6600
